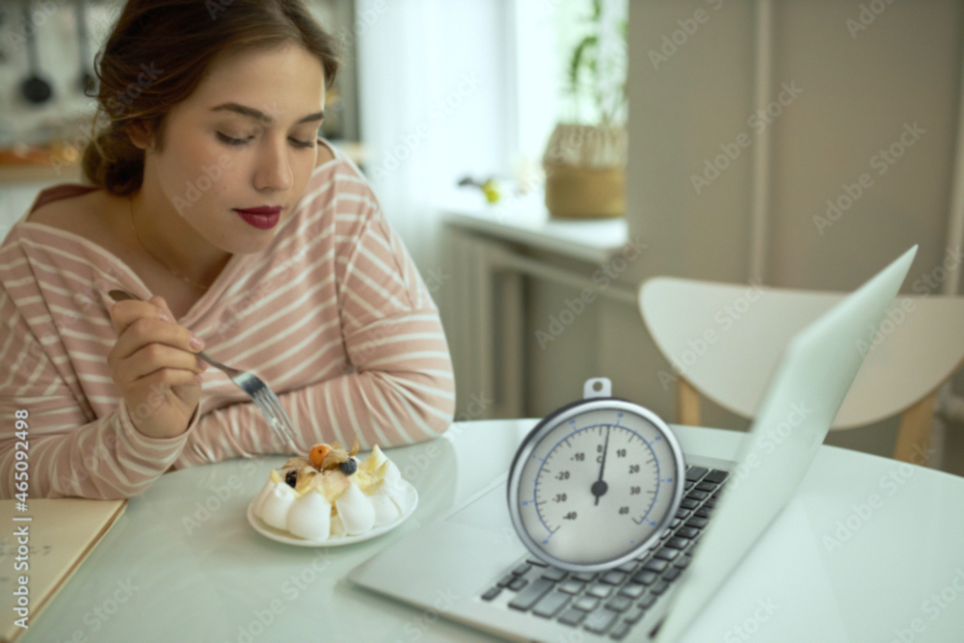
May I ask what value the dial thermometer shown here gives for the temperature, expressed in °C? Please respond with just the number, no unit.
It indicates 2
